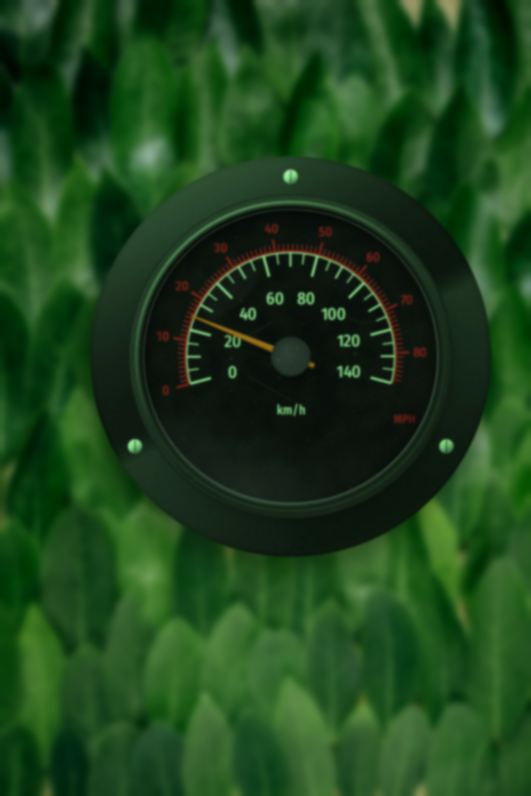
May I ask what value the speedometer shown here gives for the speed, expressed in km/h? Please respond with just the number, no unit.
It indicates 25
